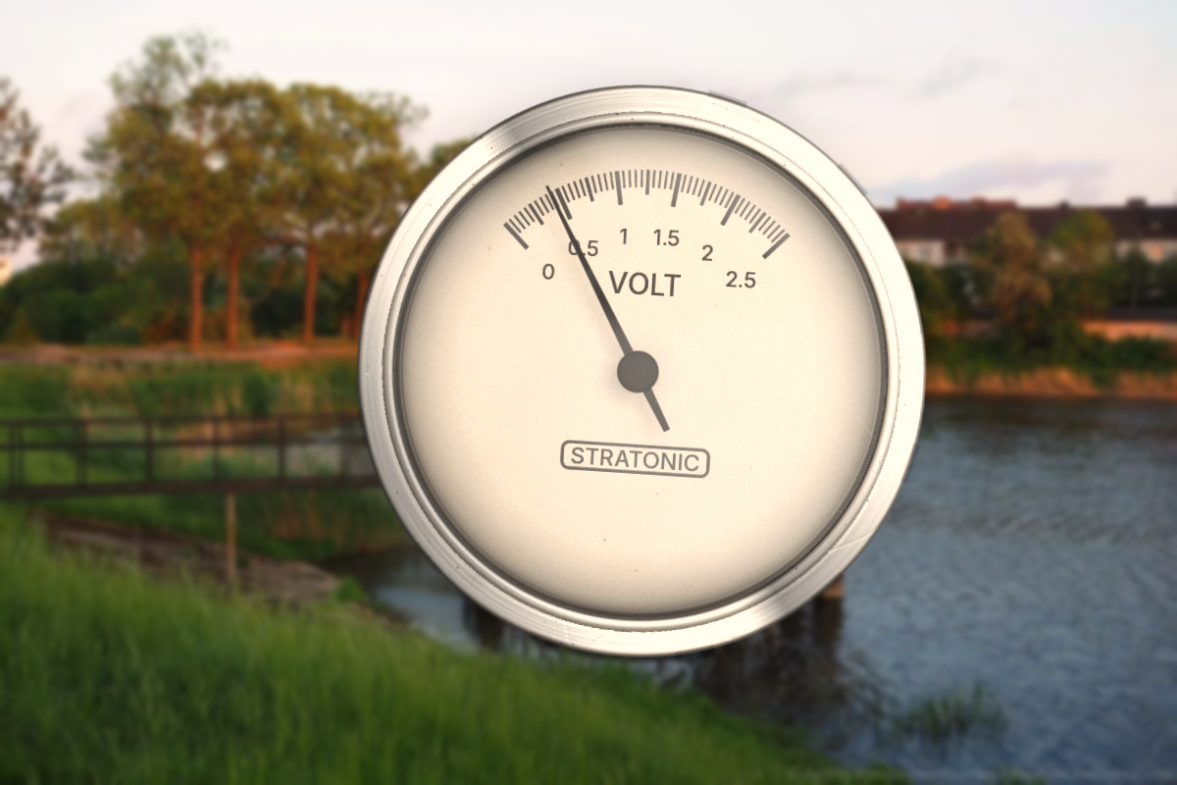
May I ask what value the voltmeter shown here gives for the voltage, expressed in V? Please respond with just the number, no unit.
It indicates 0.45
